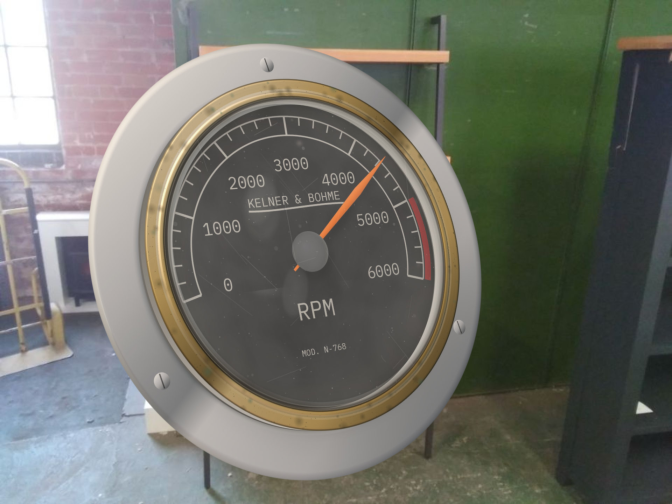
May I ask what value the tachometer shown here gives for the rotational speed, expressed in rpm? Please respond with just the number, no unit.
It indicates 4400
